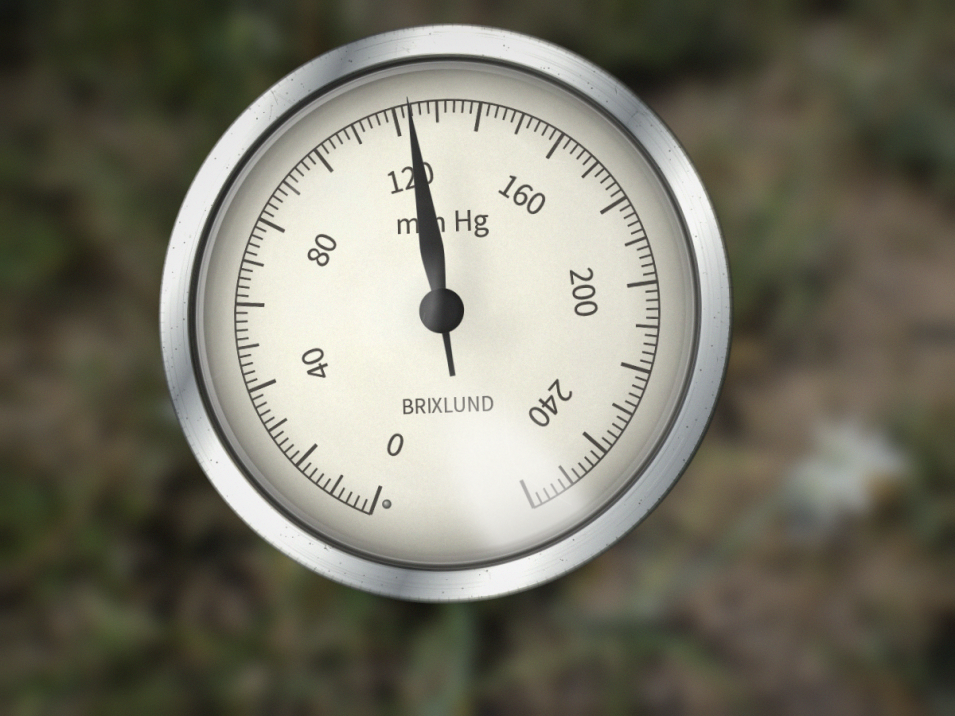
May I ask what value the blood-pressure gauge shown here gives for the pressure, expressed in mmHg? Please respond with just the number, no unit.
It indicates 124
